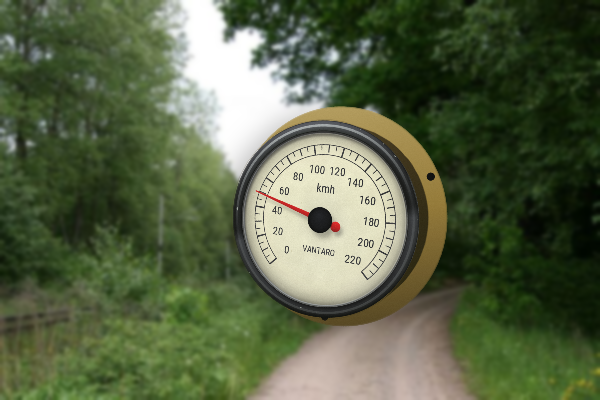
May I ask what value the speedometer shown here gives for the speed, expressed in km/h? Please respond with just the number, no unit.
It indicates 50
